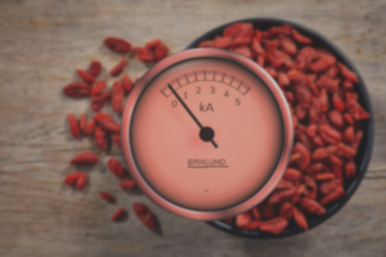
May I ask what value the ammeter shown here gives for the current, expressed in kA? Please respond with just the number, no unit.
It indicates 0.5
